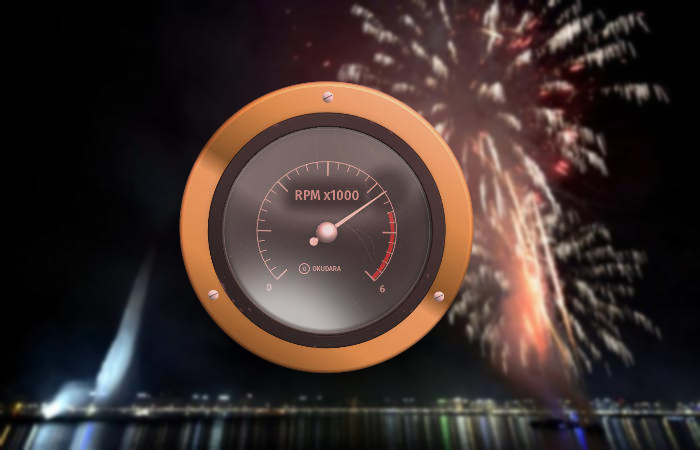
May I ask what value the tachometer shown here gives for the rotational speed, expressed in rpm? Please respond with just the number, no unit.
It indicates 4200
